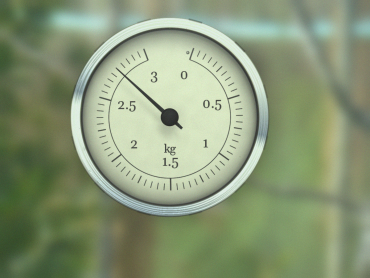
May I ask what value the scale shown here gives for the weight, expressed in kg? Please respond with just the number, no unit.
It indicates 2.75
